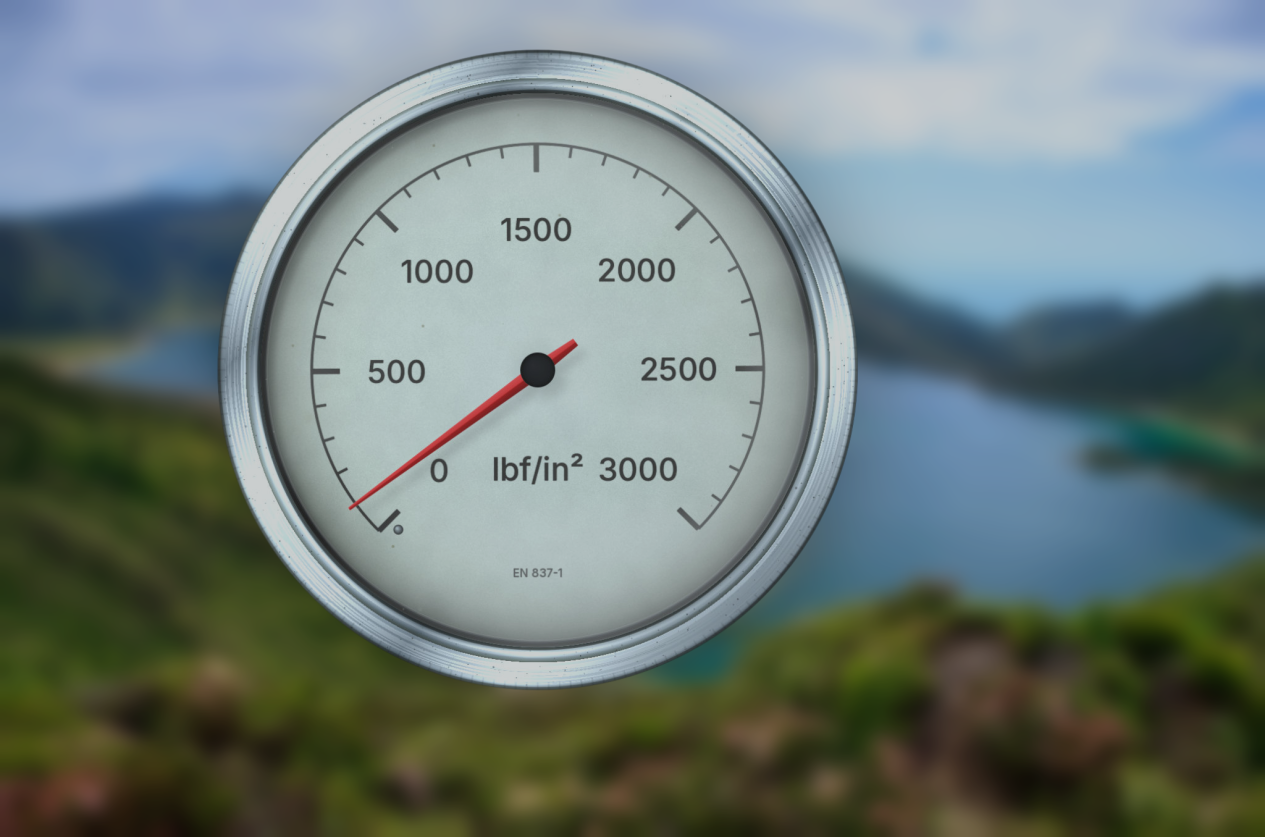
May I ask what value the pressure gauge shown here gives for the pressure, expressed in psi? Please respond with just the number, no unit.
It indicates 100
